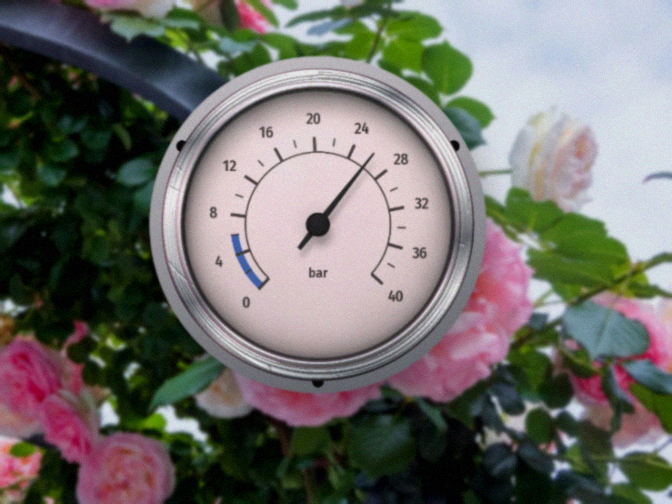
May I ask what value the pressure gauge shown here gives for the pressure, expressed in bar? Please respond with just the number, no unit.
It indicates 26
